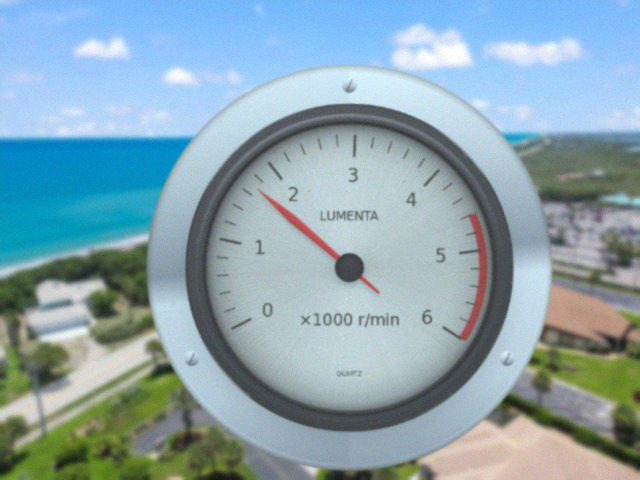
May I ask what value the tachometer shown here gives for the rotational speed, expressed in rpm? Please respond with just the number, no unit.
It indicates 1700
